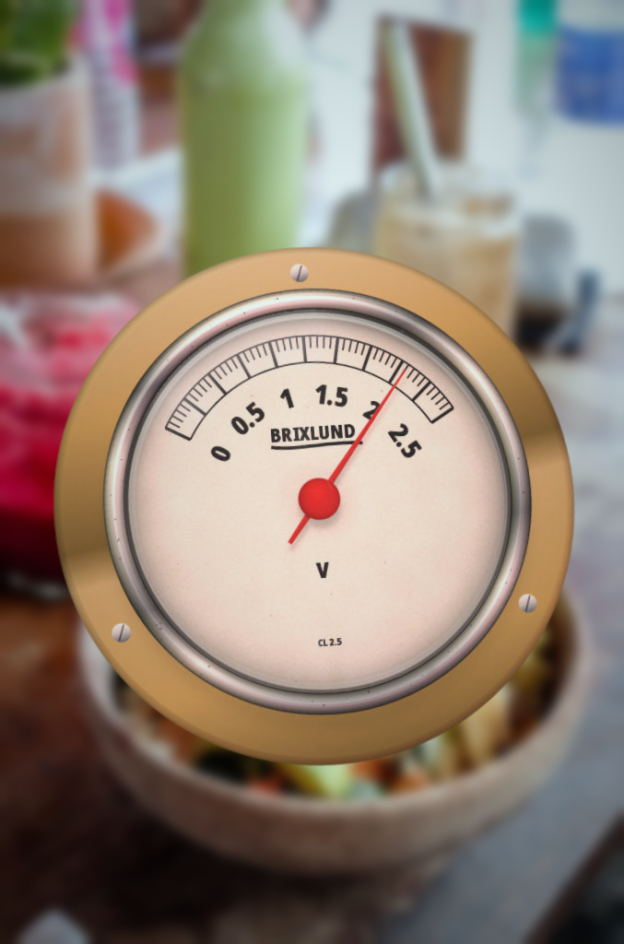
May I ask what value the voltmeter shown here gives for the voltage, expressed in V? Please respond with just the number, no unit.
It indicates 2.05
